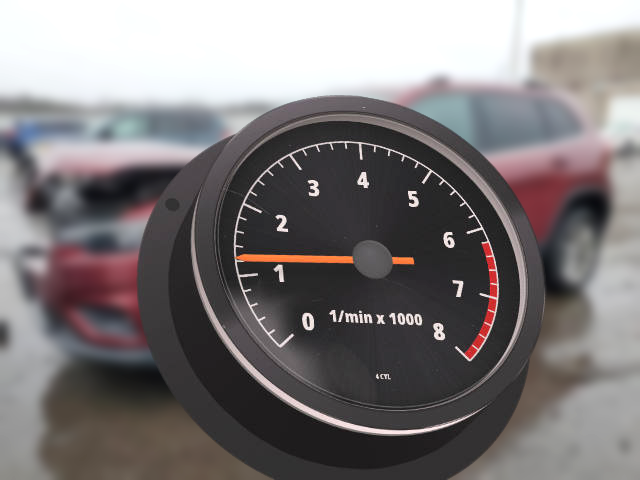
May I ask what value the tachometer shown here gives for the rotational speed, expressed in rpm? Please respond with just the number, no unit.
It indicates 1200
